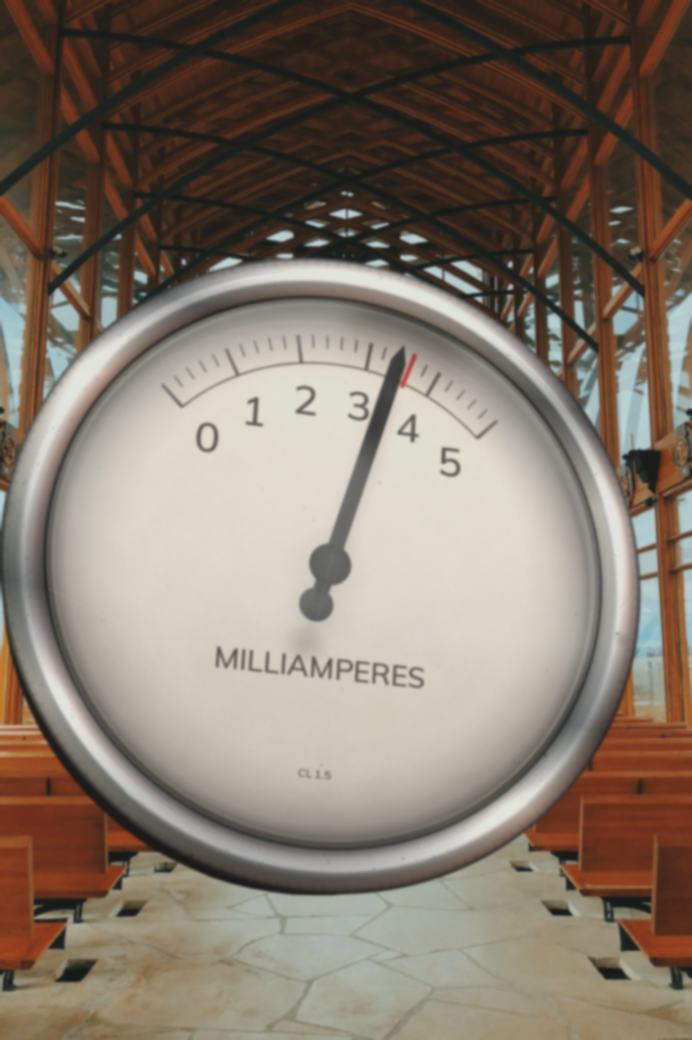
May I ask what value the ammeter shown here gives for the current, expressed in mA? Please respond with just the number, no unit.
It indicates 3.4
